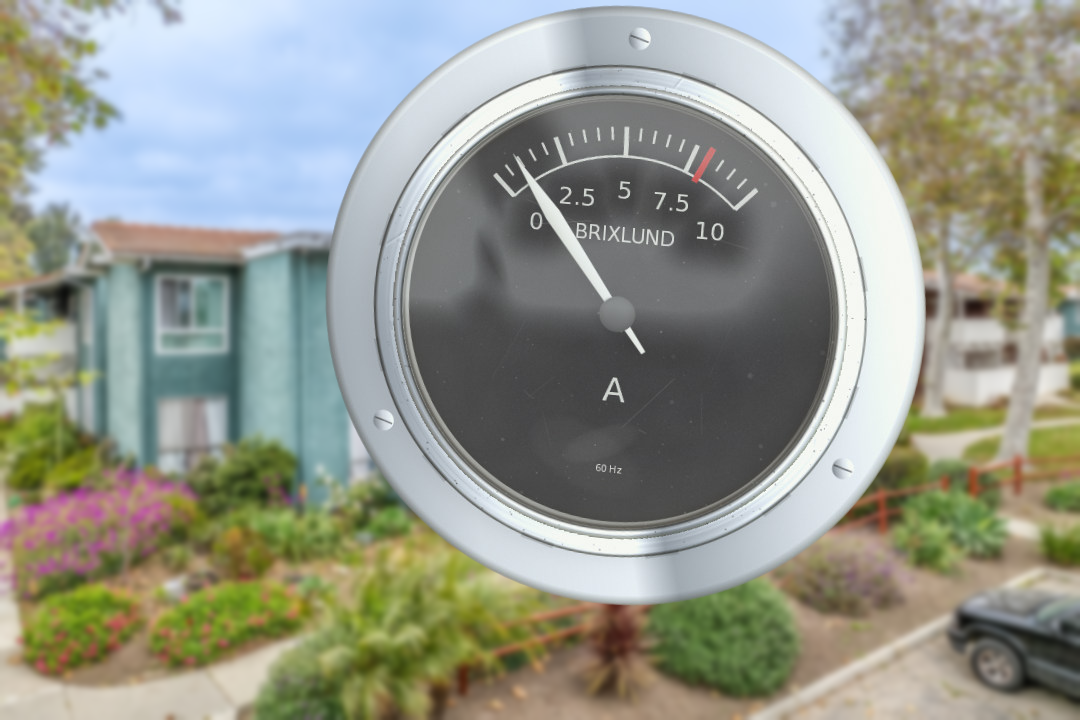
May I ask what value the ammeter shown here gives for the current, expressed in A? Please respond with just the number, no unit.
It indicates 1
